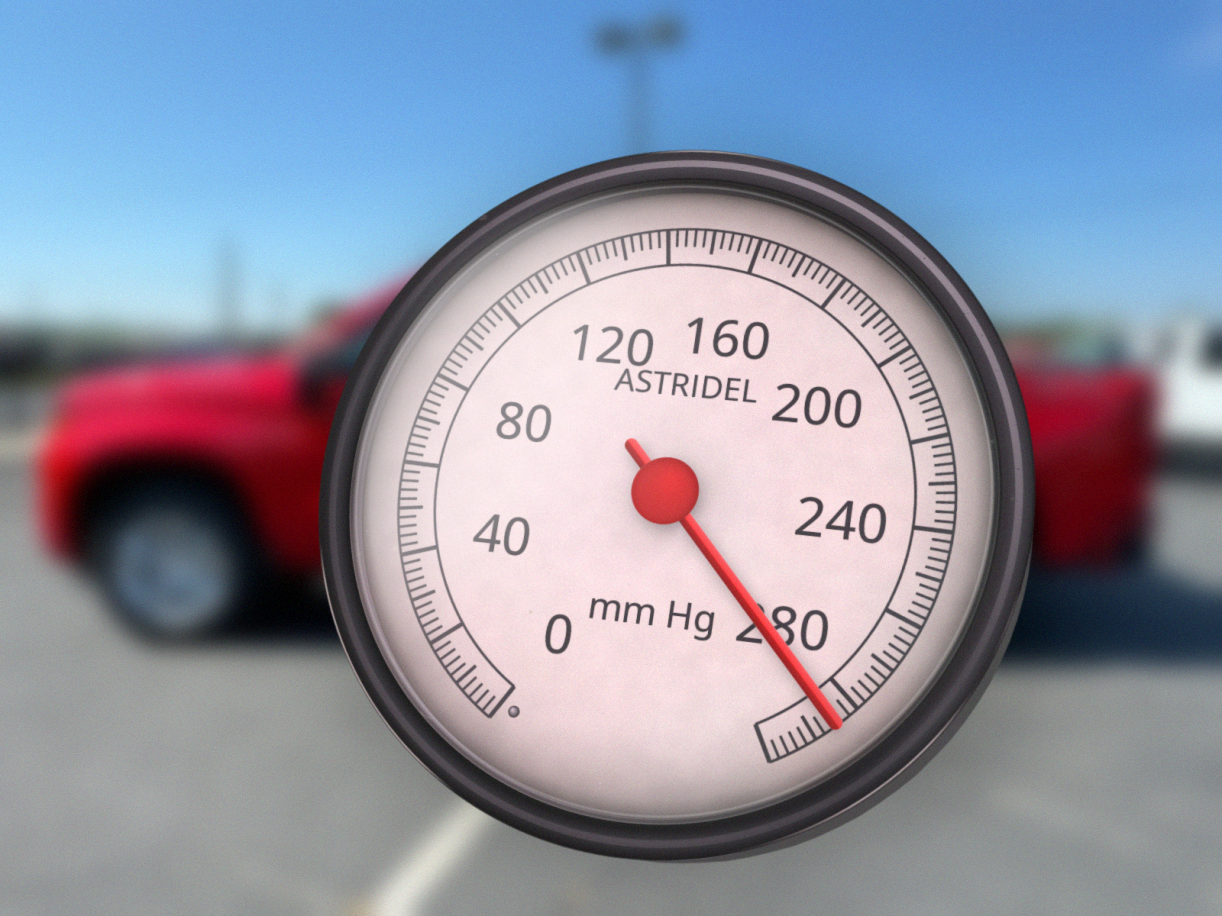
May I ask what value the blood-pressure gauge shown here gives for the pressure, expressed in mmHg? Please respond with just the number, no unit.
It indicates 285
